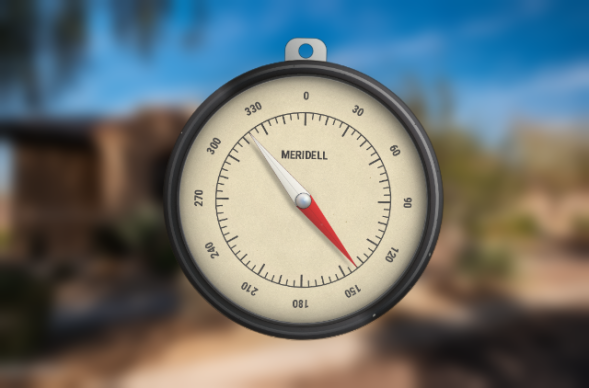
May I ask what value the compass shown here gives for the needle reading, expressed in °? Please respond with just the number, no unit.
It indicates 140
